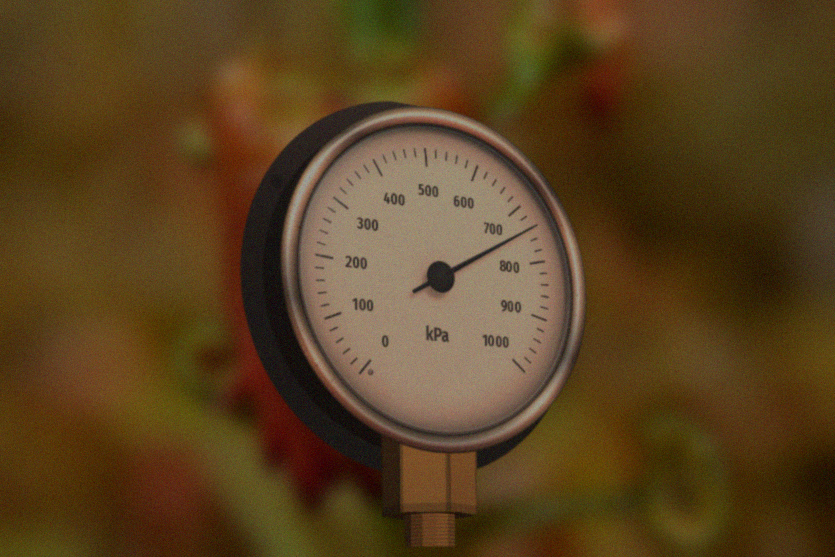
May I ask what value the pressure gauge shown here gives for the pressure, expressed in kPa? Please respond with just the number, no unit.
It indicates 740
